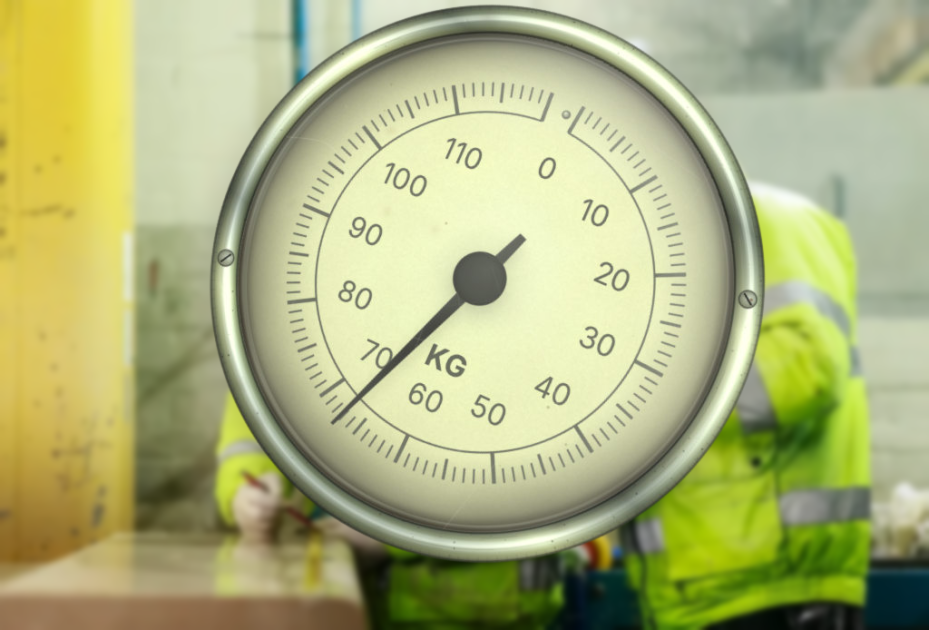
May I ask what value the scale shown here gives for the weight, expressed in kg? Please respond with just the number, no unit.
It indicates 67
